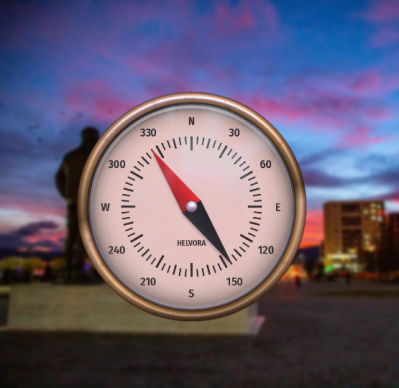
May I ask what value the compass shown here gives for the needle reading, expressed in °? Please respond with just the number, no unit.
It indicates 325
